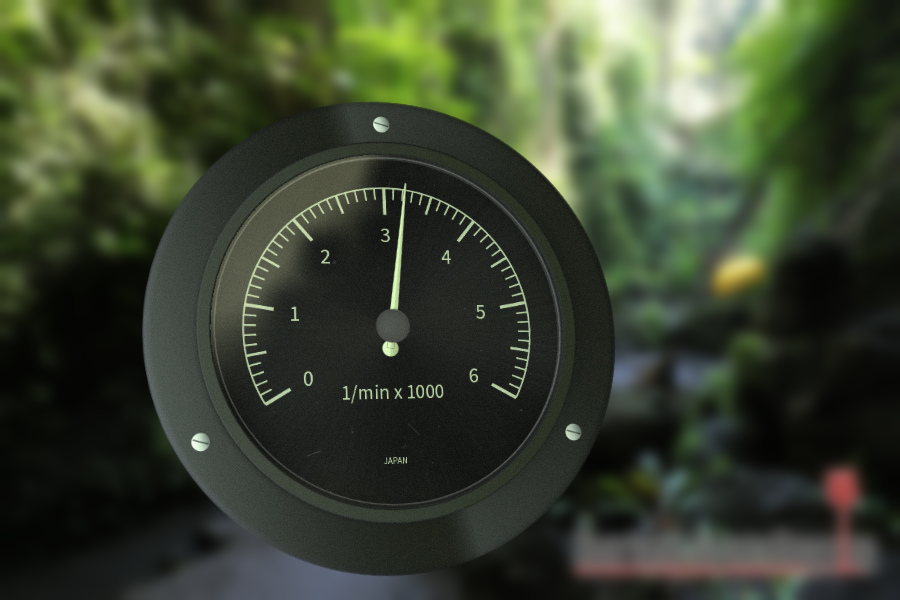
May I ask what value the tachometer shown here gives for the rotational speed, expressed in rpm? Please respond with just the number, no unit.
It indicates 3200
